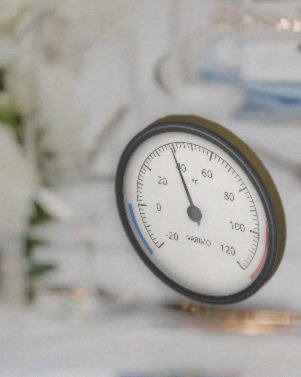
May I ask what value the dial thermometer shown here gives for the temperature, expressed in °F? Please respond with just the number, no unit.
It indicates 40
